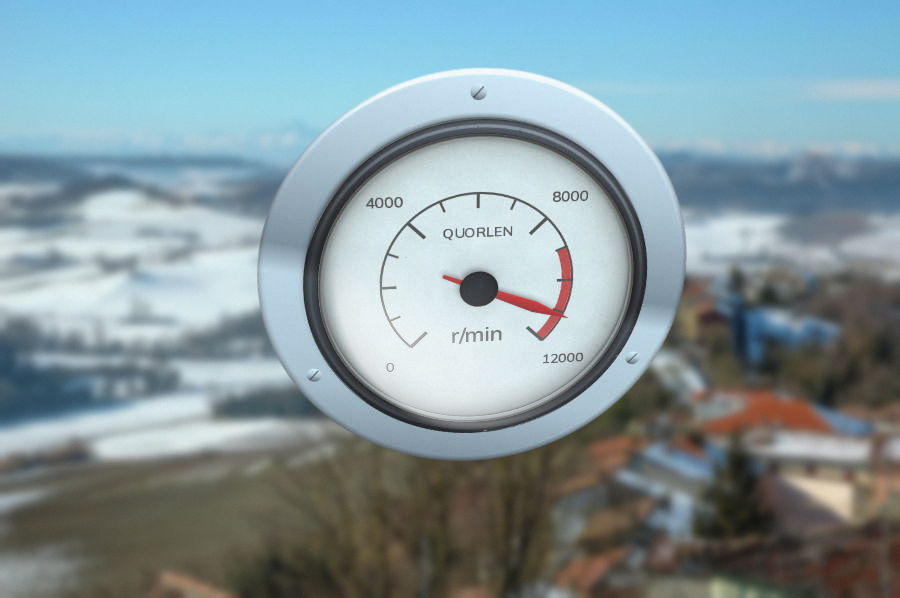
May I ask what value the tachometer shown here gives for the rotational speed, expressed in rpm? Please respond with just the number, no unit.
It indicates 11000
